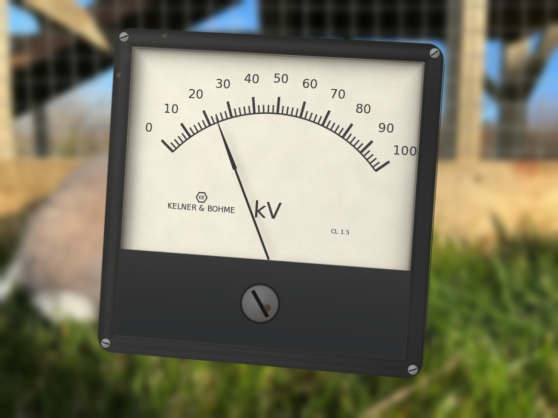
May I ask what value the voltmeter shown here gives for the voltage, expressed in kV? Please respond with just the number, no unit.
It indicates 24
